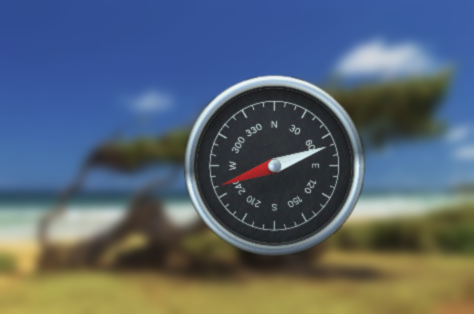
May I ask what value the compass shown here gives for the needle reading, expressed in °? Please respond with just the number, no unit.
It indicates 250
